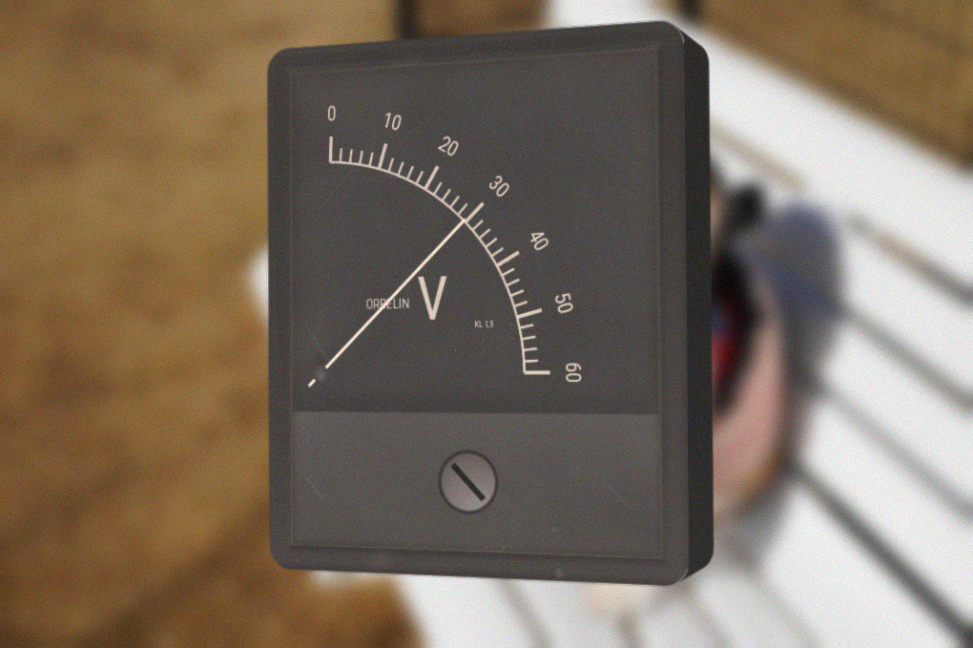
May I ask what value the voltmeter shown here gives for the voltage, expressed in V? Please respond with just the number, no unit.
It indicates 30
